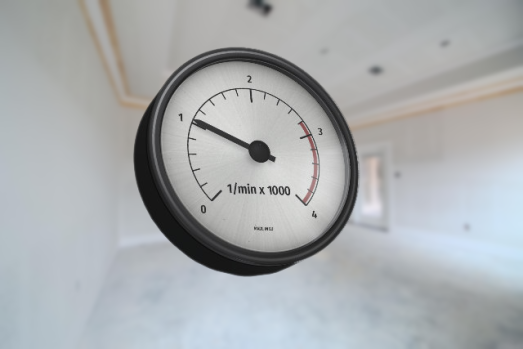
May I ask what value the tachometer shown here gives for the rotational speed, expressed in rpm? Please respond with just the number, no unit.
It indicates 1000
